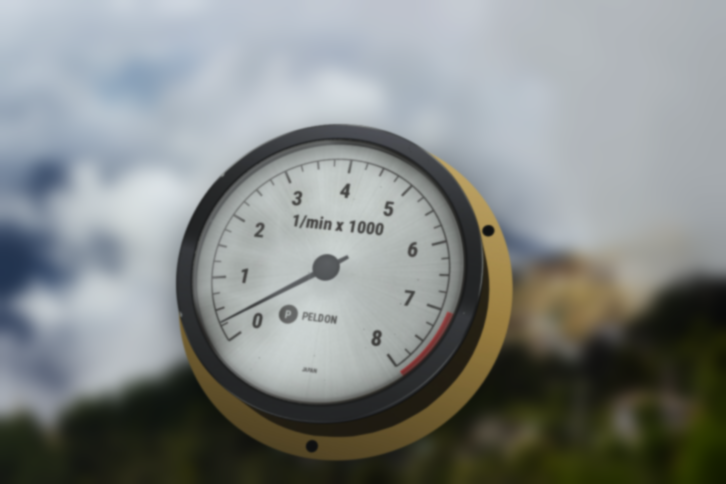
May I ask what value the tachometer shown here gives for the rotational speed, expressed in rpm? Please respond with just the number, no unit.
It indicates 250
